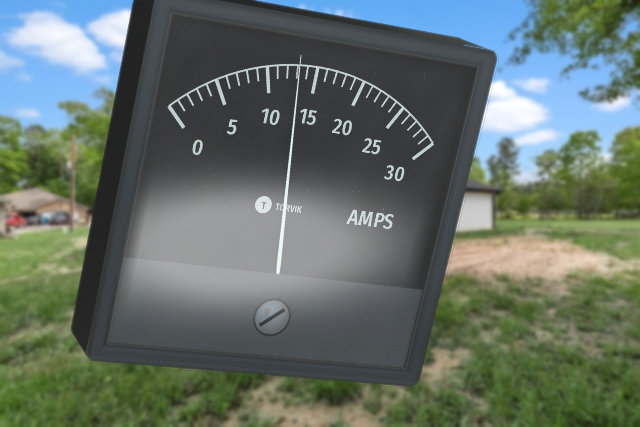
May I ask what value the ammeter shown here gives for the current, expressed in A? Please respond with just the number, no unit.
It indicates 13
